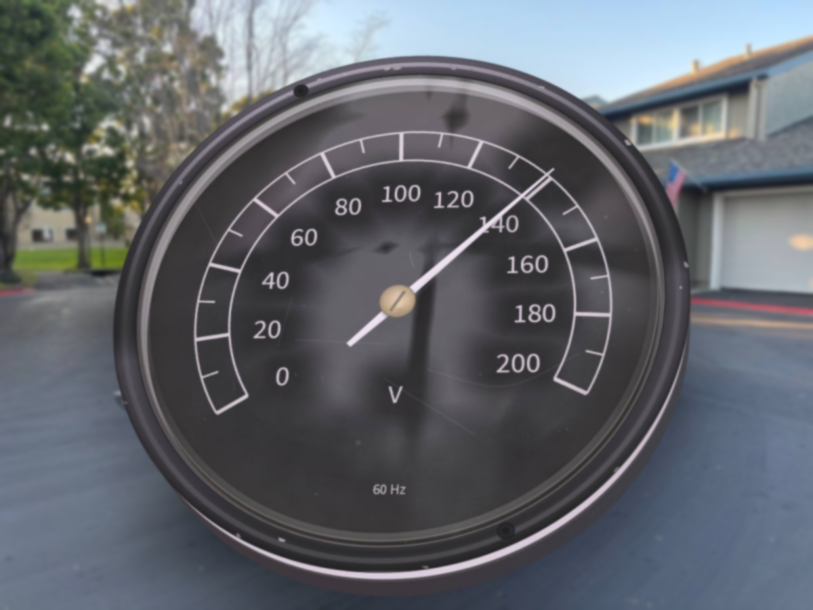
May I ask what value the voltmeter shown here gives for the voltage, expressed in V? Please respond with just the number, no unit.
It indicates 140
